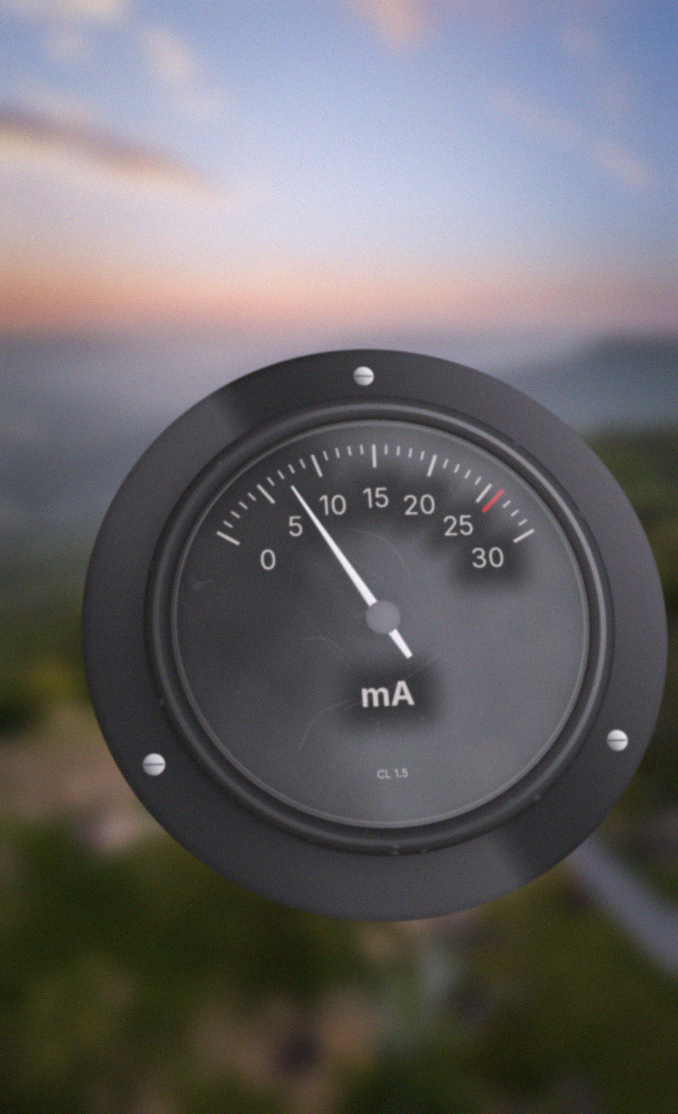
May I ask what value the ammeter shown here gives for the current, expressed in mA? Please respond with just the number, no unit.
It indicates 7
